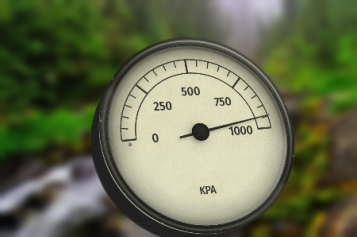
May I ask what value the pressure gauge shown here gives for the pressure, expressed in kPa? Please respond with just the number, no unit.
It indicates 950
